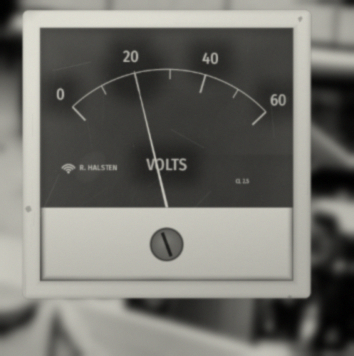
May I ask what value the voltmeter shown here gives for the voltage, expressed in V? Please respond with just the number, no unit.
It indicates 20
